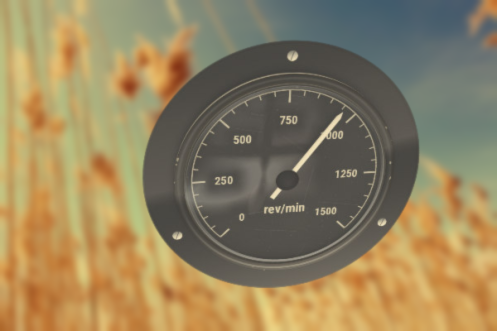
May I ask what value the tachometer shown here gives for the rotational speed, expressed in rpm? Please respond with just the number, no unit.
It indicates 950
